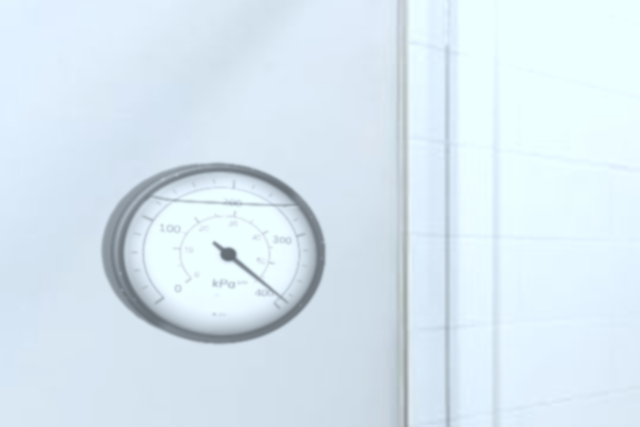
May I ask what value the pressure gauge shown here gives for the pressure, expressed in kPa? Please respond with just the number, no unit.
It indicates 390
